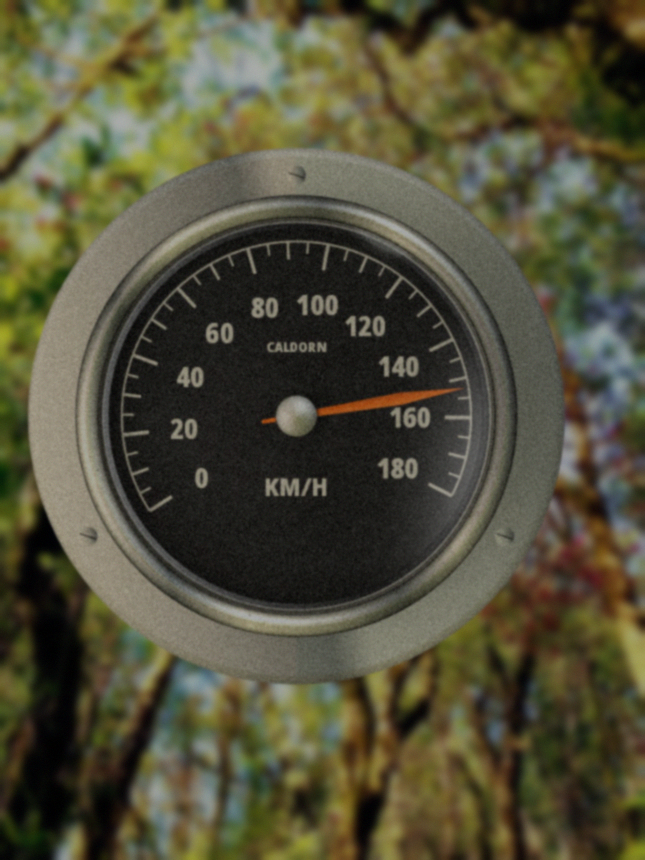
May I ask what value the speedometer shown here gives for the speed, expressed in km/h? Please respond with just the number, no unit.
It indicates 152.5
